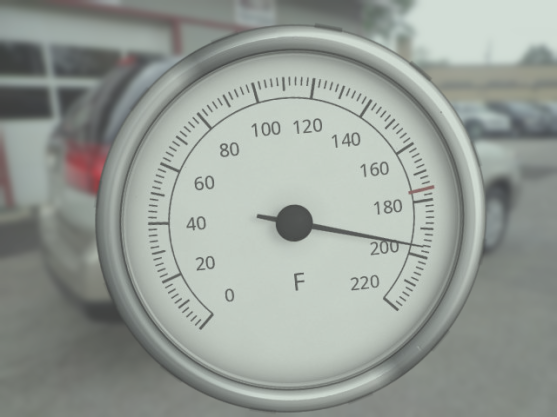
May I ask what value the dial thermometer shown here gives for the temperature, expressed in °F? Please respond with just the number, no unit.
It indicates 196
